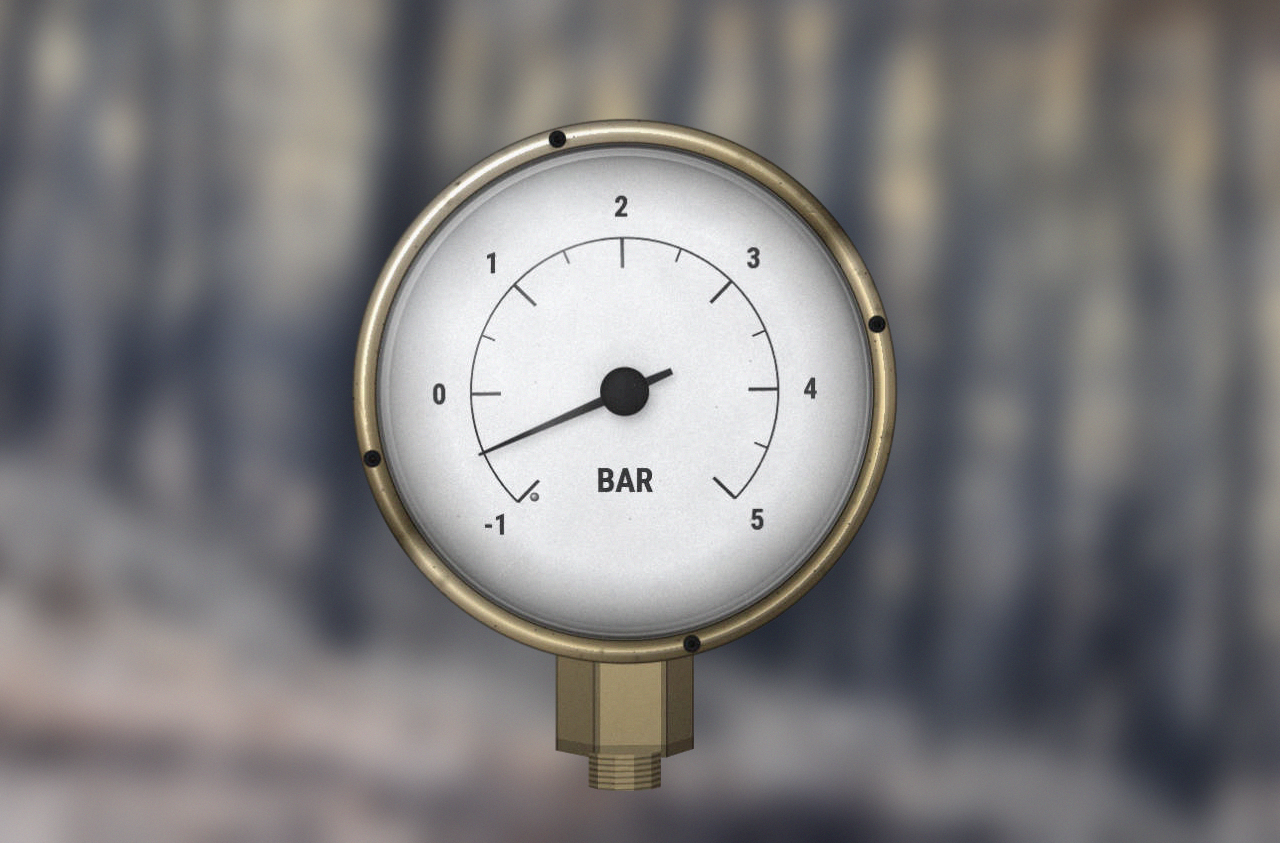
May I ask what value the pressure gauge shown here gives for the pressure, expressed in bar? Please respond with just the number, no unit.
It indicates -0.5
